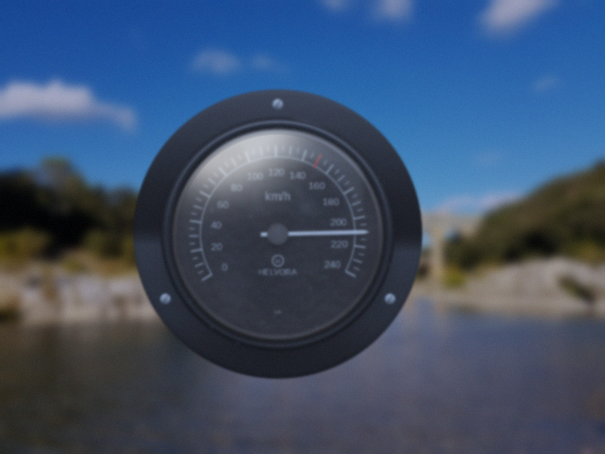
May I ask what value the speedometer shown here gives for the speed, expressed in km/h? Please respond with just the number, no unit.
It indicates 210
